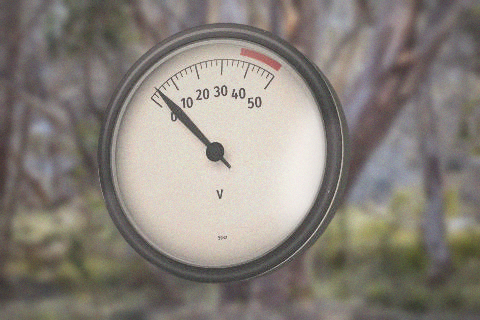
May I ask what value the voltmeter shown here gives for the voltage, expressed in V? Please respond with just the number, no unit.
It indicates 4
